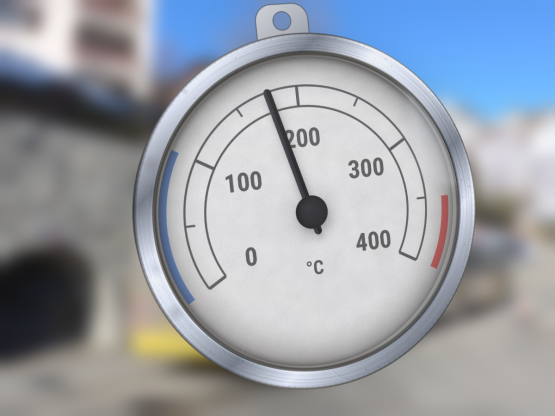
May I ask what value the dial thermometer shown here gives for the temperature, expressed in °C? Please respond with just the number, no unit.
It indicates 175
